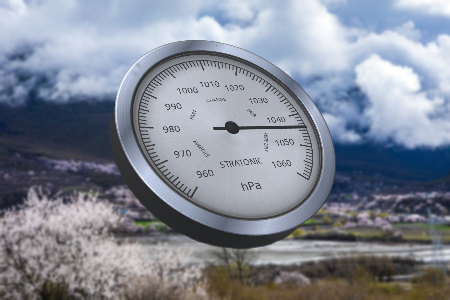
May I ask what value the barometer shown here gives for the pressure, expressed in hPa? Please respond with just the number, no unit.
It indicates 1045
